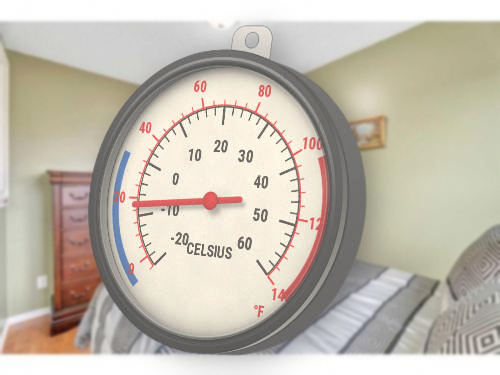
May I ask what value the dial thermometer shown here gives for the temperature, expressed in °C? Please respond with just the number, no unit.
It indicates -8
